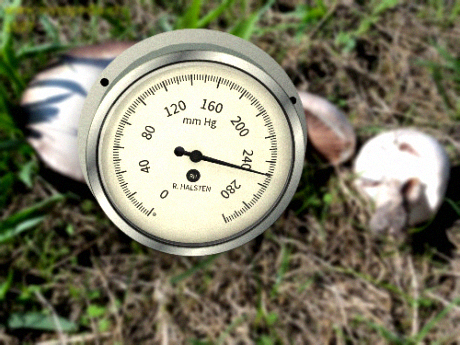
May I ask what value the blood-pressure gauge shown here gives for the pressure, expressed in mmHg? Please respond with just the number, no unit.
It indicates 250
